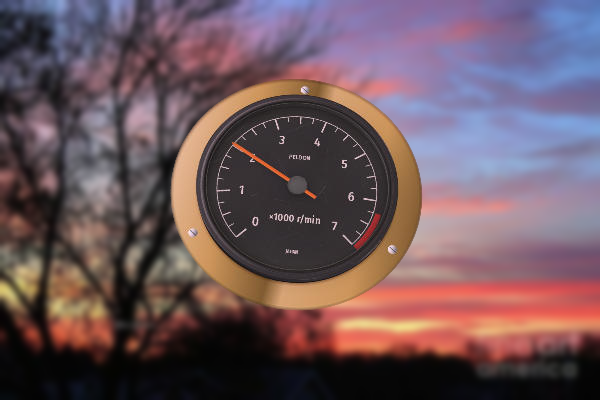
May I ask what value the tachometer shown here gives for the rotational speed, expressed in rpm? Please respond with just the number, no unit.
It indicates 2000
